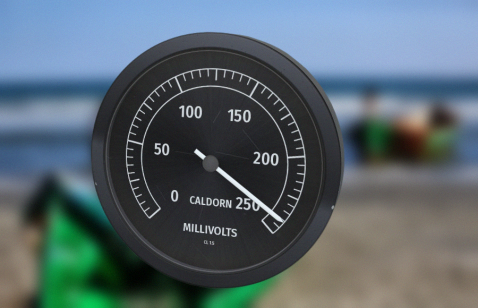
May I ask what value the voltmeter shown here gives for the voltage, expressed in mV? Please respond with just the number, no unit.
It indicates 240
